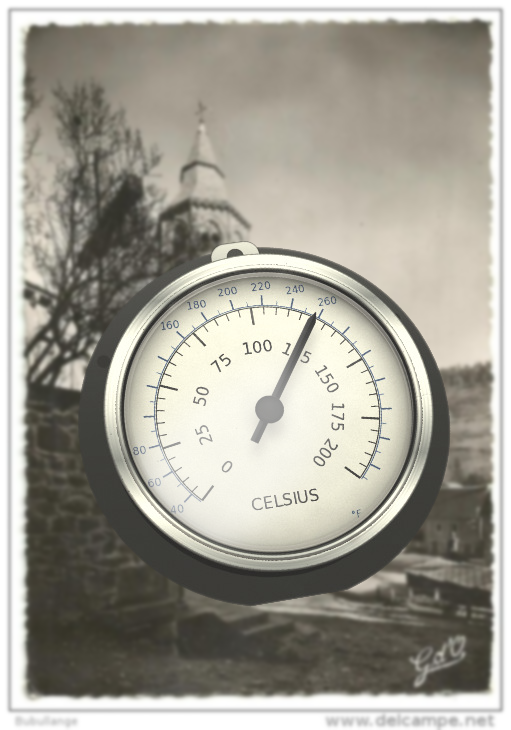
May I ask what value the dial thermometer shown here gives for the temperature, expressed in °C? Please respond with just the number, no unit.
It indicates 125
